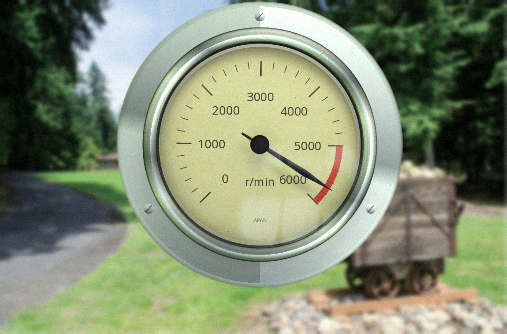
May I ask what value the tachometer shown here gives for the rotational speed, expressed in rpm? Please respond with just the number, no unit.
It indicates 5700
